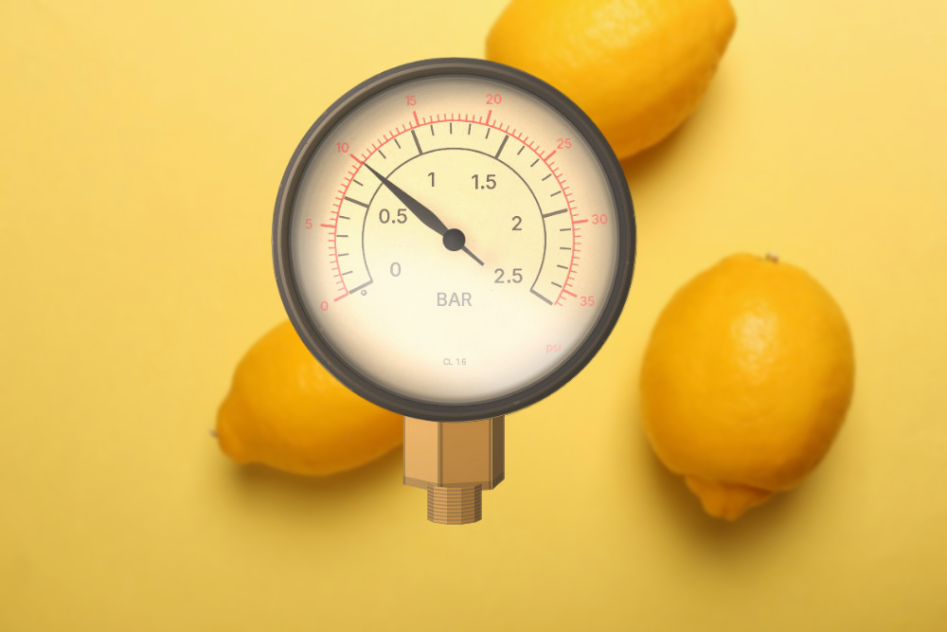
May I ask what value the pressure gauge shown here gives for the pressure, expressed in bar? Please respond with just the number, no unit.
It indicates 0.7
